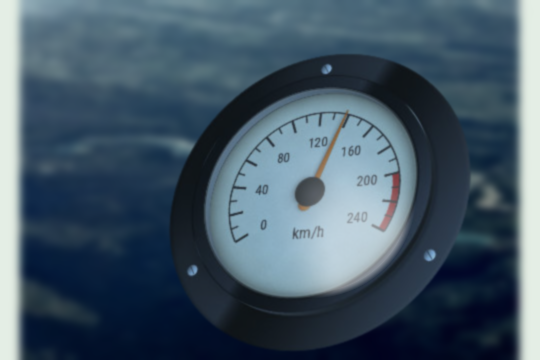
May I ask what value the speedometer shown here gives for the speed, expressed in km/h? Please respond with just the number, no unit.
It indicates 140
